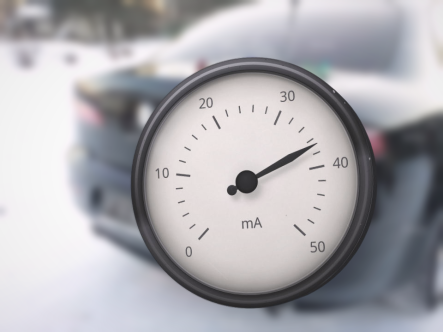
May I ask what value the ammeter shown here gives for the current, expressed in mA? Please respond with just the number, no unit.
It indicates 37
